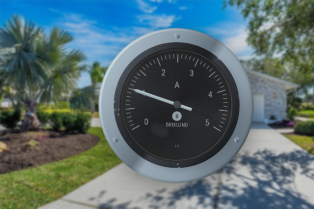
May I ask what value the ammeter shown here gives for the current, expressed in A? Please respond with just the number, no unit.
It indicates 1
